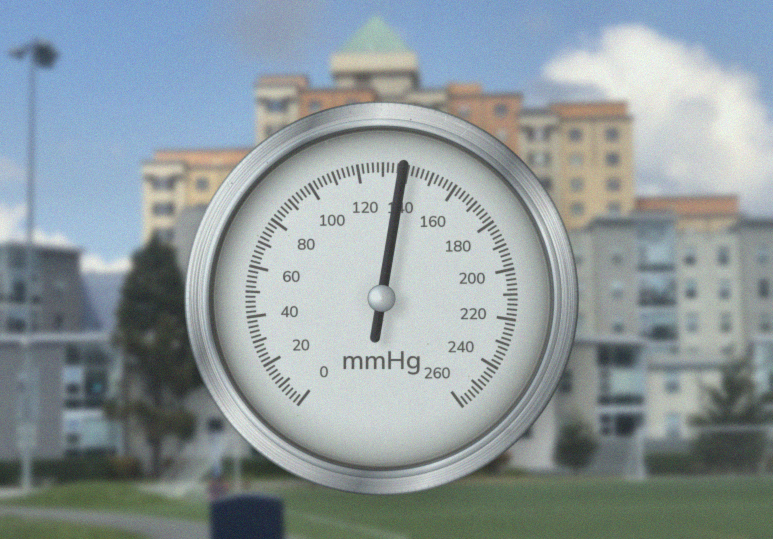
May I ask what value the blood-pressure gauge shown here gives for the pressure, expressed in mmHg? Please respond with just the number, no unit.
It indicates 138
